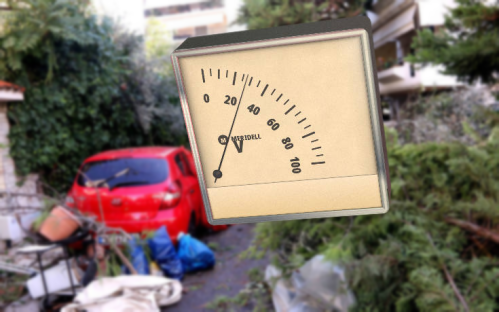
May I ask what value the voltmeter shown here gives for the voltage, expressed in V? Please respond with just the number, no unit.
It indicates 27.5
